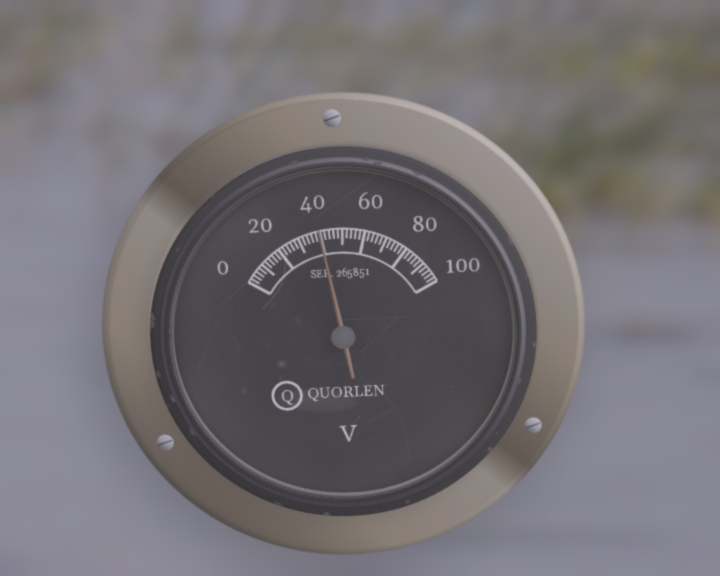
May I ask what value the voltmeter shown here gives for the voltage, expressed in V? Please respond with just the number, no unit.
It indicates 40
